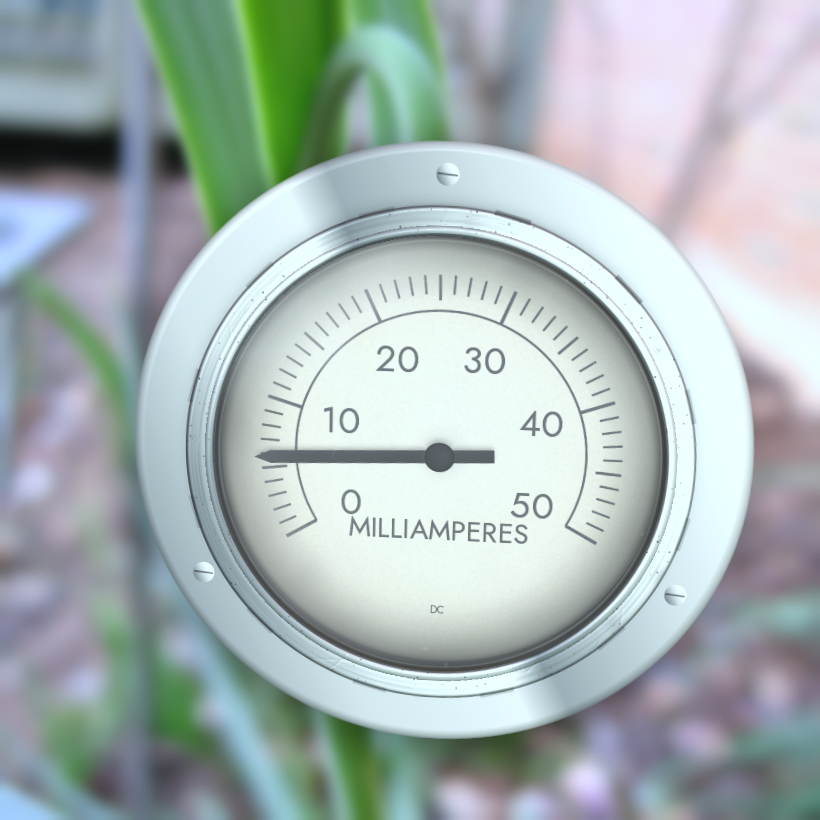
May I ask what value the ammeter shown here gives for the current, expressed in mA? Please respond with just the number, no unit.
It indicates 6
